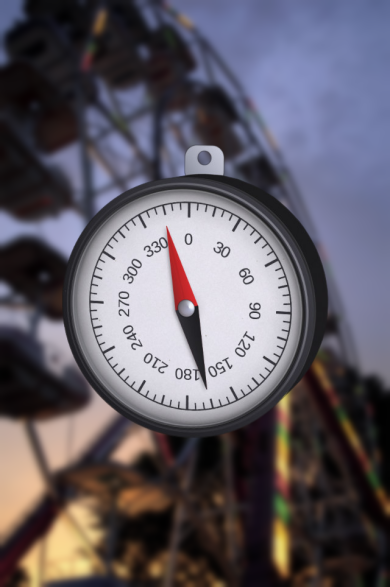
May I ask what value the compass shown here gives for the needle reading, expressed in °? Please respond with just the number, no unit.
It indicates 345
